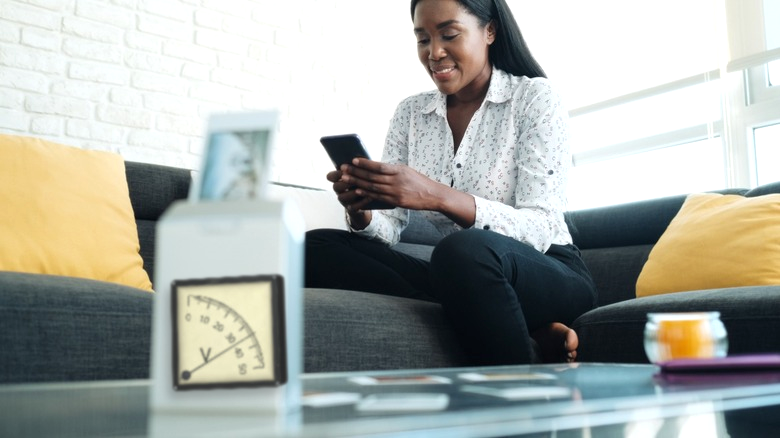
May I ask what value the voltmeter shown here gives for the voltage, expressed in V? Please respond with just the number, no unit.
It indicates 35
